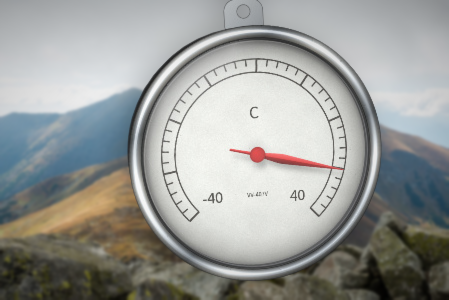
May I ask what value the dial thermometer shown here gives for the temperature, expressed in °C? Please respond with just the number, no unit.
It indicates 30
